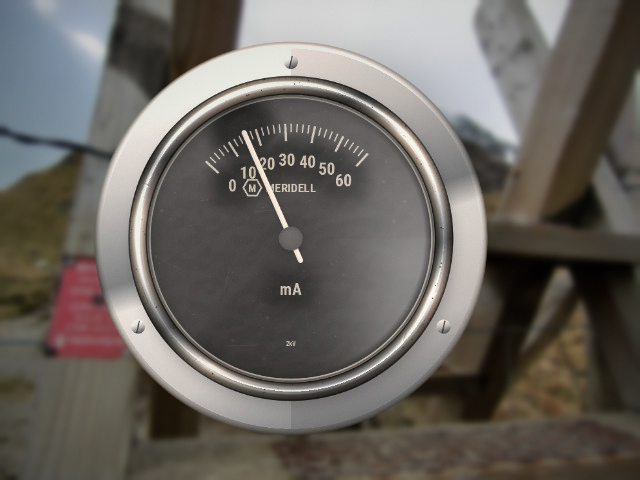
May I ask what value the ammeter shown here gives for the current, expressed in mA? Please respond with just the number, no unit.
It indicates 16
